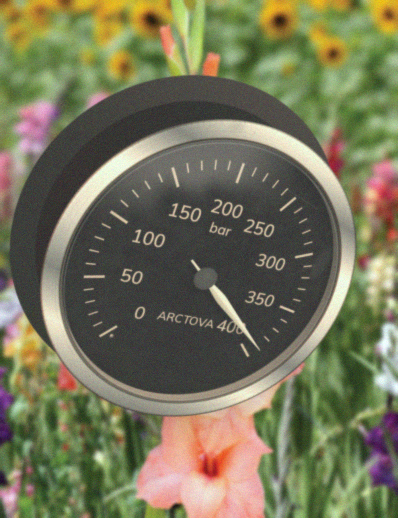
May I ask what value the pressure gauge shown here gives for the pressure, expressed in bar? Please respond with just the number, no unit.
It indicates 390
